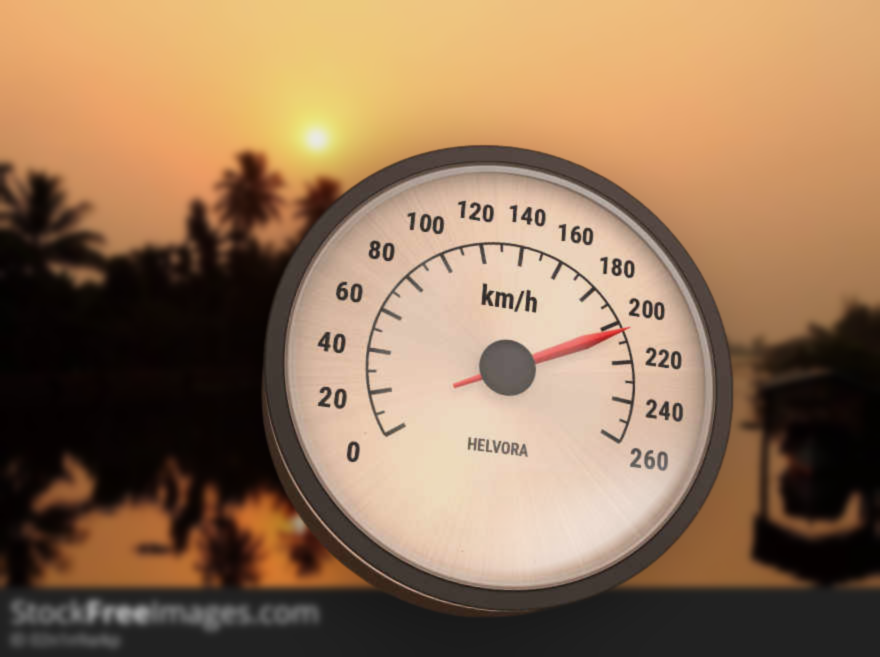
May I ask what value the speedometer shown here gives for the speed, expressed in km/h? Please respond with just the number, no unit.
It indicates 205
